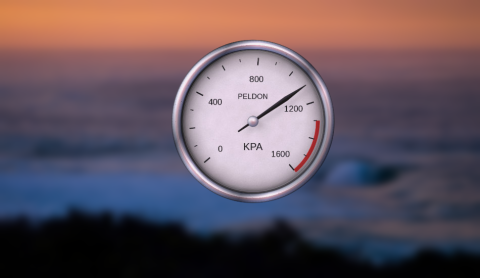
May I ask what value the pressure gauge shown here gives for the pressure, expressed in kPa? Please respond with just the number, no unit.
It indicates 1100
